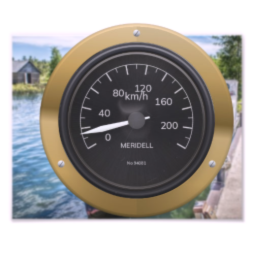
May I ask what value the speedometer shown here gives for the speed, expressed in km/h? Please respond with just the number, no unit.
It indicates 15
